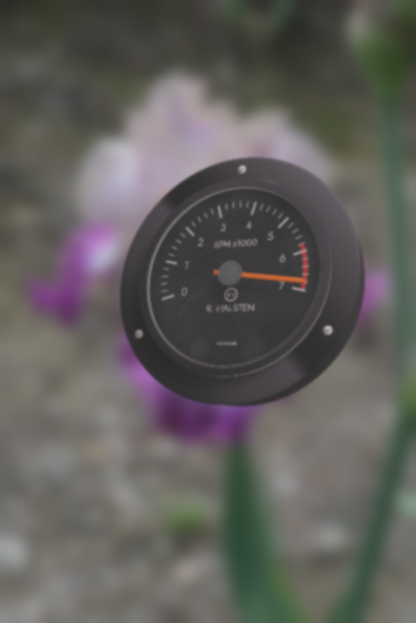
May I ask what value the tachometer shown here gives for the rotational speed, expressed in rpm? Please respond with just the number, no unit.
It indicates 6800
